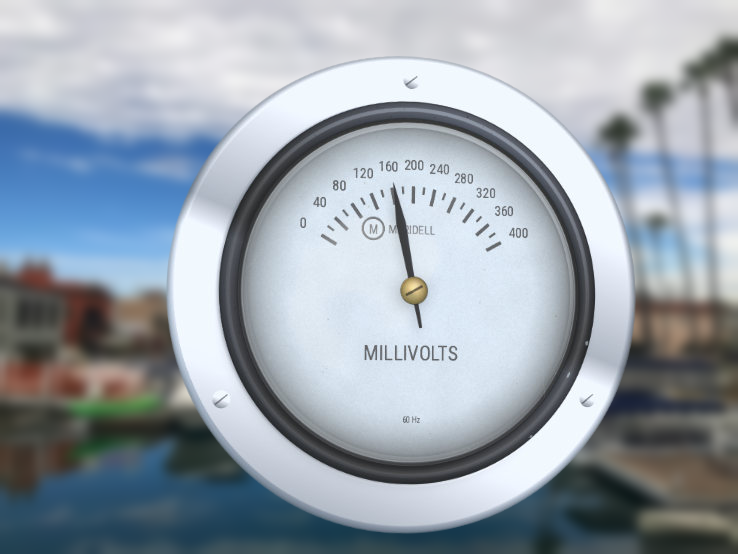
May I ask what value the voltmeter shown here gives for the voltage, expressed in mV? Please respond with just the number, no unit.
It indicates 160
